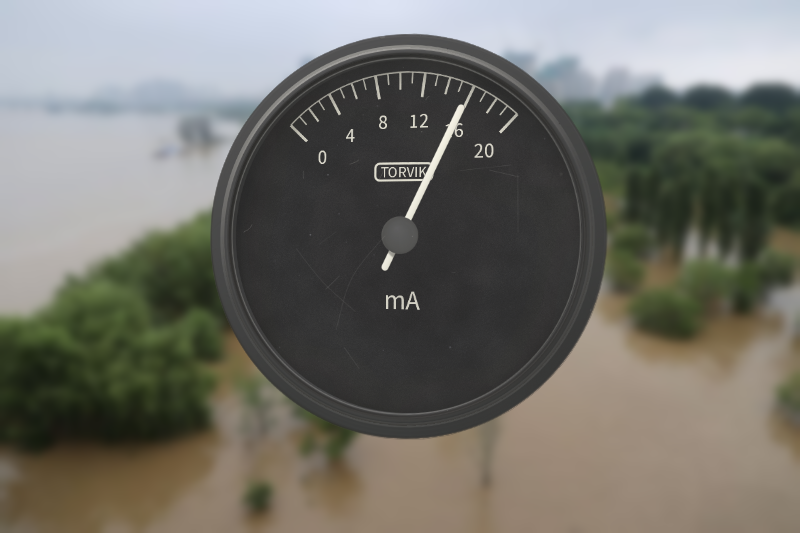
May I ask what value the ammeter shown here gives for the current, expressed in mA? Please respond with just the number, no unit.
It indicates 16
